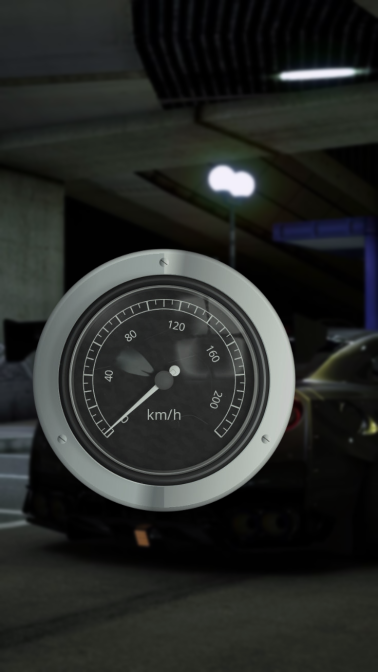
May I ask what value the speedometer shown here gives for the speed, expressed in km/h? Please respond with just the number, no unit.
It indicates 2.5
